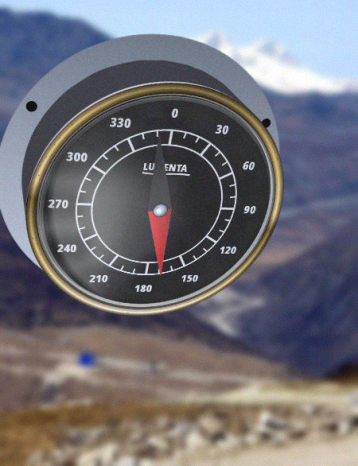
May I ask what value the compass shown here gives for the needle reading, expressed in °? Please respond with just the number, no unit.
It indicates 170
